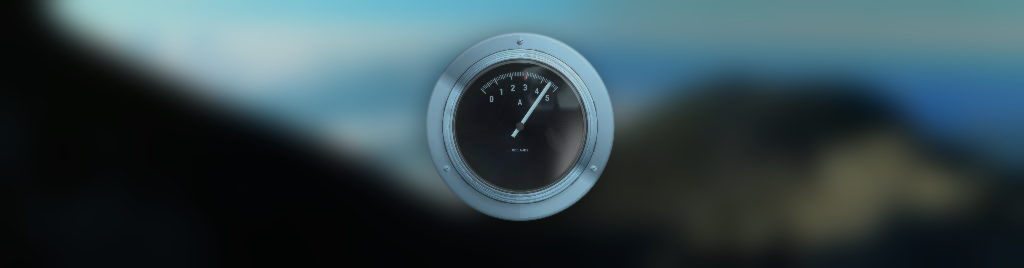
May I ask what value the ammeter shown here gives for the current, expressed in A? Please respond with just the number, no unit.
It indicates 4.5
